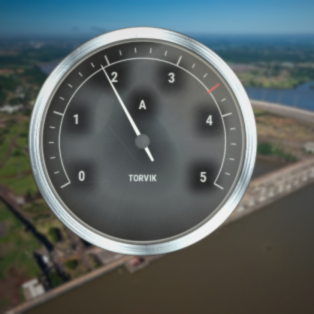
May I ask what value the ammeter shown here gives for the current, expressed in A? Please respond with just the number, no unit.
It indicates 1.9
